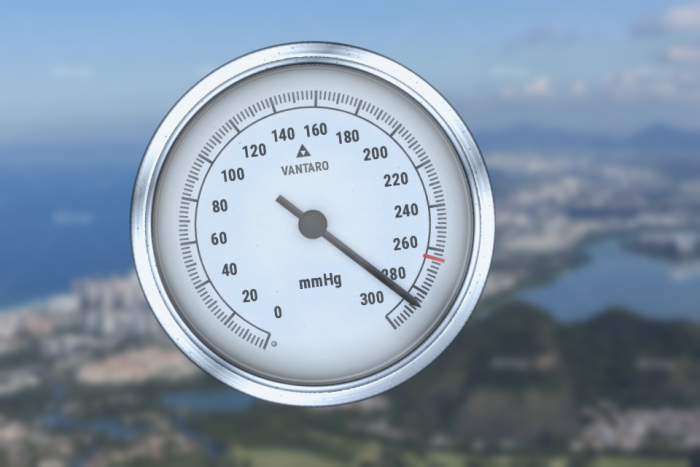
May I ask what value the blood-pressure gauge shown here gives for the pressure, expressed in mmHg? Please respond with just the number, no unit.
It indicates 286
